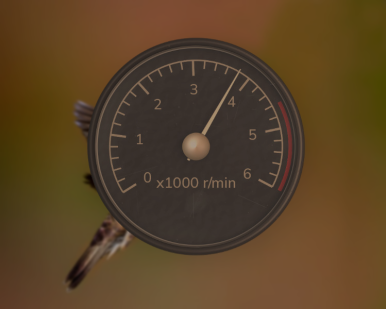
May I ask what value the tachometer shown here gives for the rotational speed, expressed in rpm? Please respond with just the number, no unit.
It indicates 3800
